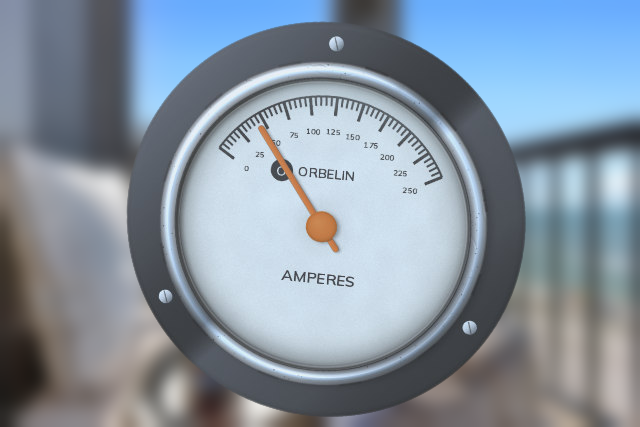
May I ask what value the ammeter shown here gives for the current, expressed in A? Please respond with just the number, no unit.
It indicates 45
